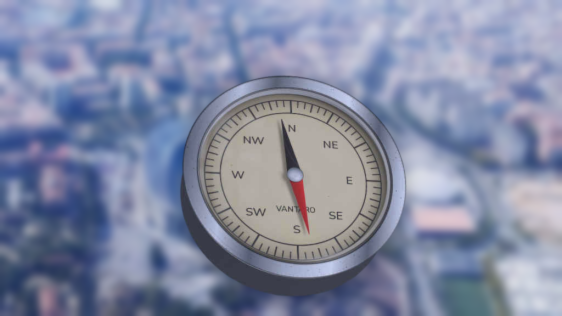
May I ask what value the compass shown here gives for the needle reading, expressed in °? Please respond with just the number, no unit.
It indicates 170
